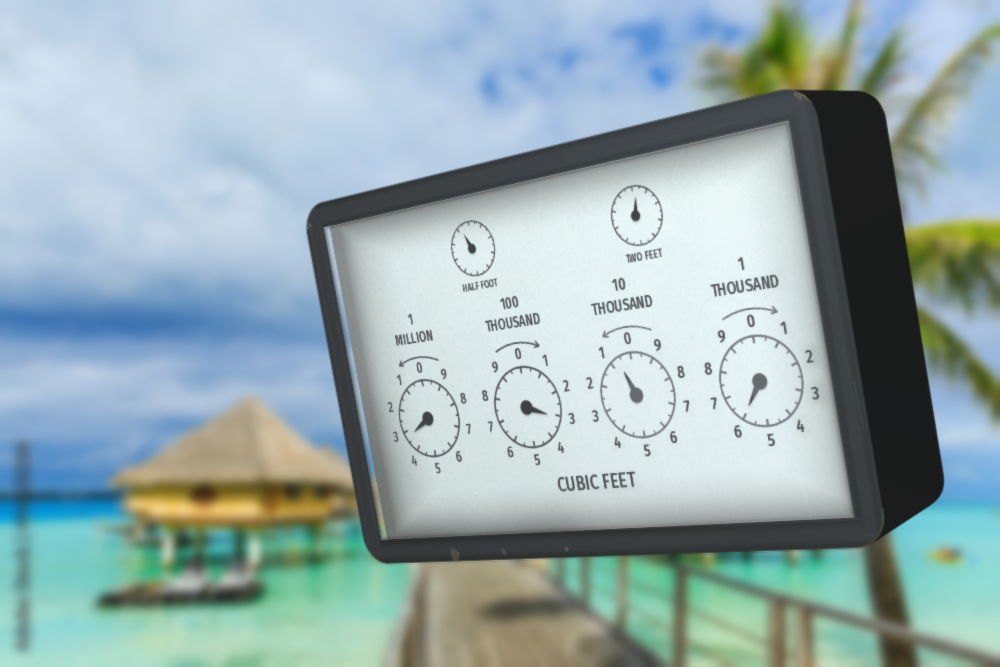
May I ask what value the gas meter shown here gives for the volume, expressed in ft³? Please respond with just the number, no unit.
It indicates 330600
